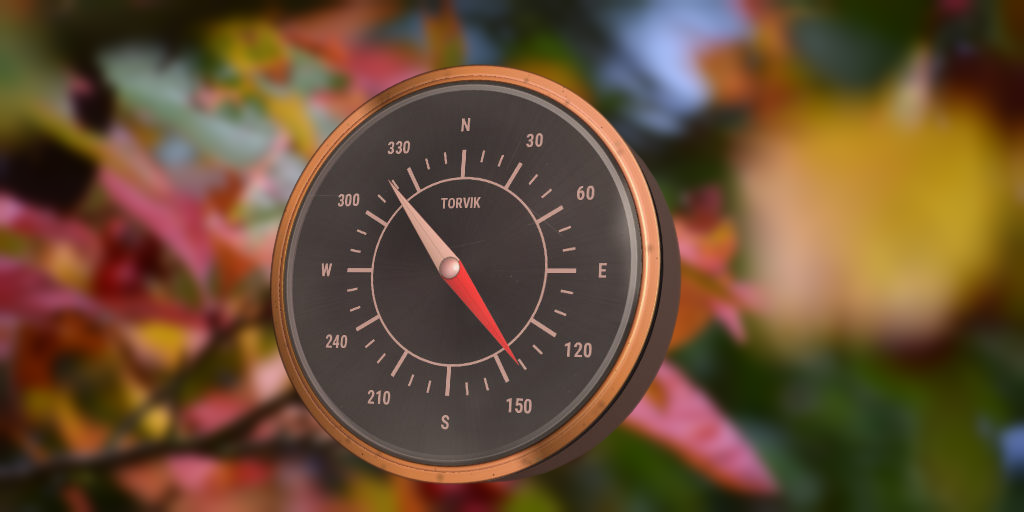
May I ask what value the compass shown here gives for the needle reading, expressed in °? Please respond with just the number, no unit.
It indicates 140
